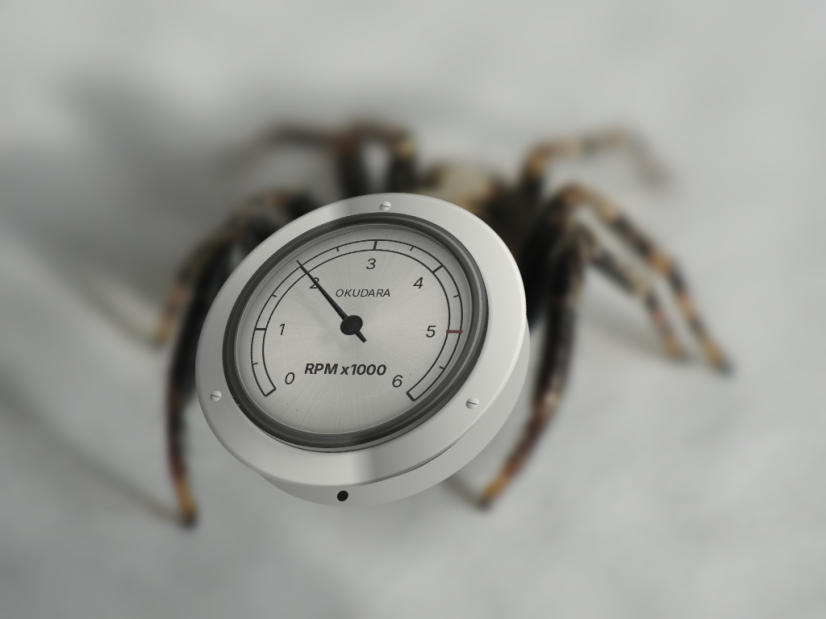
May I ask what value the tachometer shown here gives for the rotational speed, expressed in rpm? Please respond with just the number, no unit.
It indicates 2000
